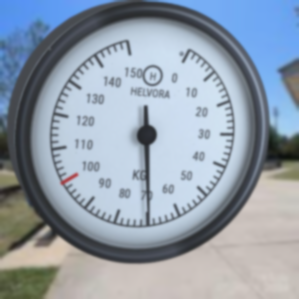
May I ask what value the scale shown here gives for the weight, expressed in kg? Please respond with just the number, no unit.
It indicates 70
